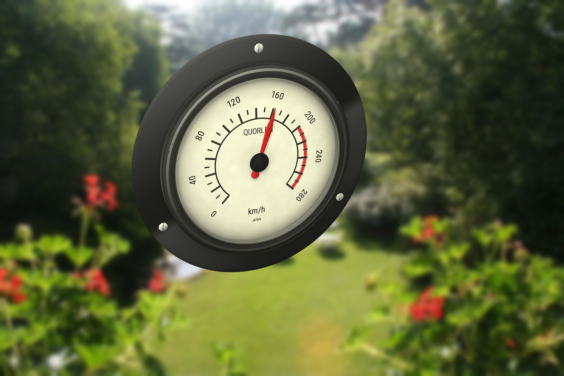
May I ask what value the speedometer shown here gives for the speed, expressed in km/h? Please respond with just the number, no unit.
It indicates 160
